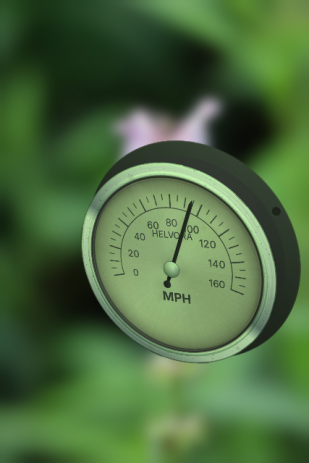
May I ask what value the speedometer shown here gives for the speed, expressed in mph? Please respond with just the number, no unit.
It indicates 95
